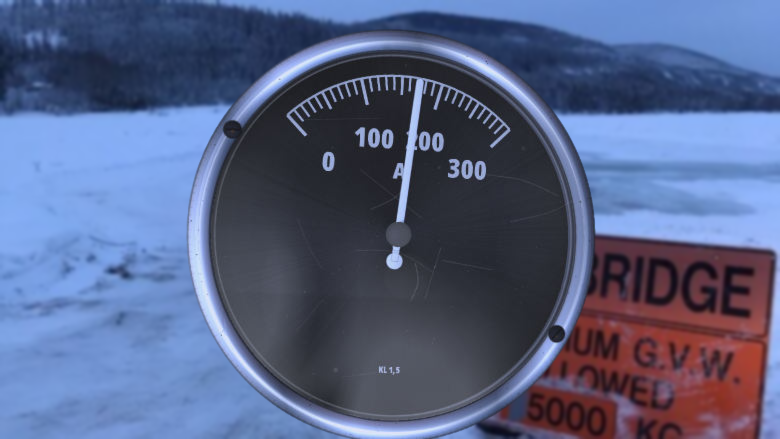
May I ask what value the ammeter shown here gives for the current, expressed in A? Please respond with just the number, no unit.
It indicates 170
